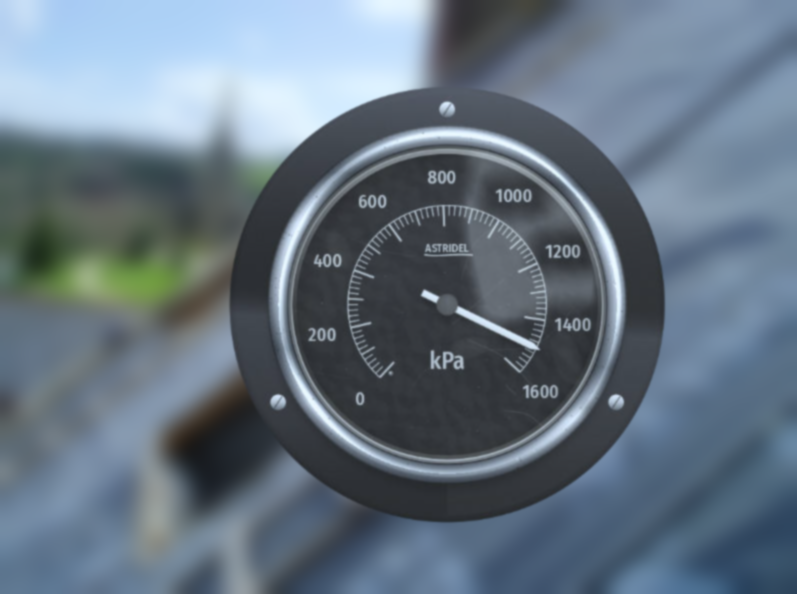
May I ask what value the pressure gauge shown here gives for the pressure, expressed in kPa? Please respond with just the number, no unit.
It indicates 1500
